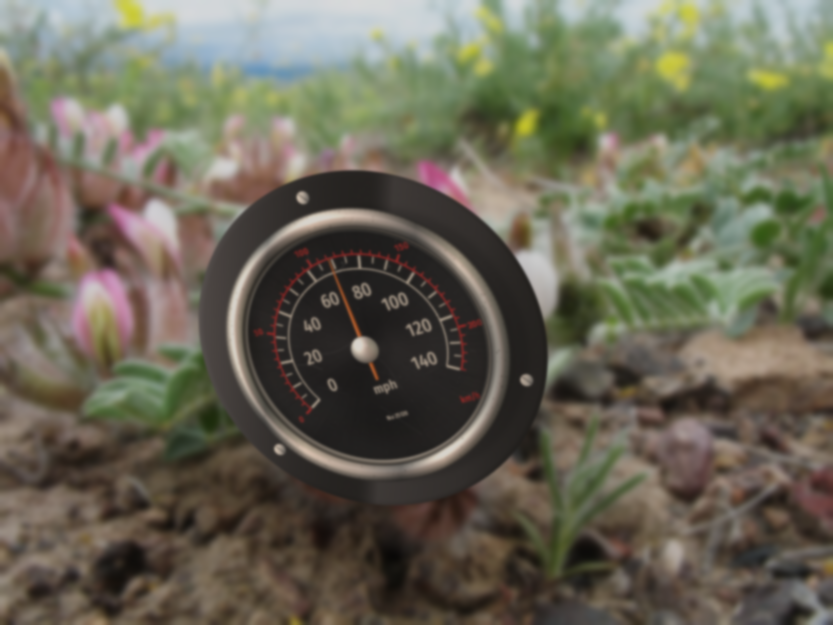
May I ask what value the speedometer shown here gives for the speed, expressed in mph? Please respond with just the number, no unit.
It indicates 70
